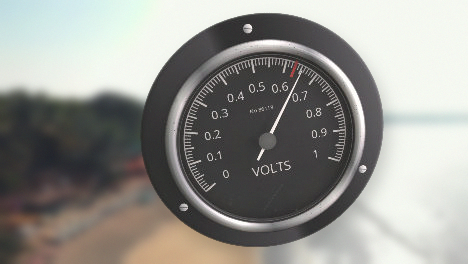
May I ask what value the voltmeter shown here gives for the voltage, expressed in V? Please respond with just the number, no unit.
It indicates 0.65
